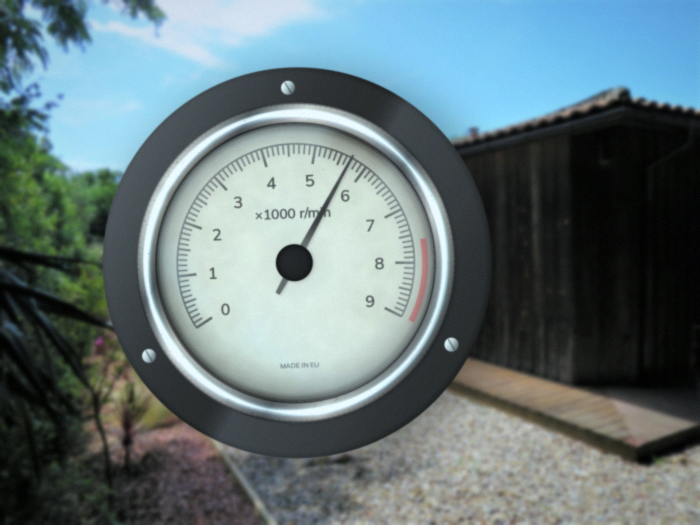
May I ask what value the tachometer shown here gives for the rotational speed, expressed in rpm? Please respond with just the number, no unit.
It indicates 5700
